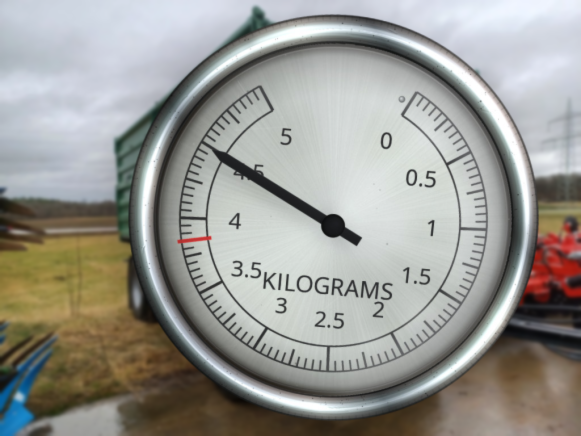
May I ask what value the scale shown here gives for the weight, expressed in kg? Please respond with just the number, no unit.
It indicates 4.5
